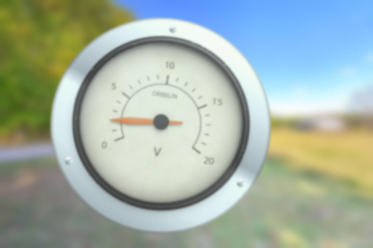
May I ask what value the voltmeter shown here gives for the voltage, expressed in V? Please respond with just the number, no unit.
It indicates 2
